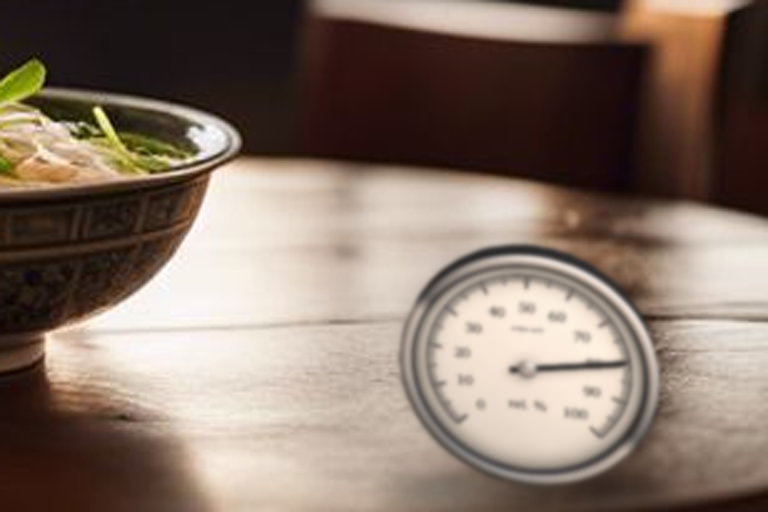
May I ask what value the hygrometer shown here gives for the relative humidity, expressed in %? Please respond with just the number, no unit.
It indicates 80
